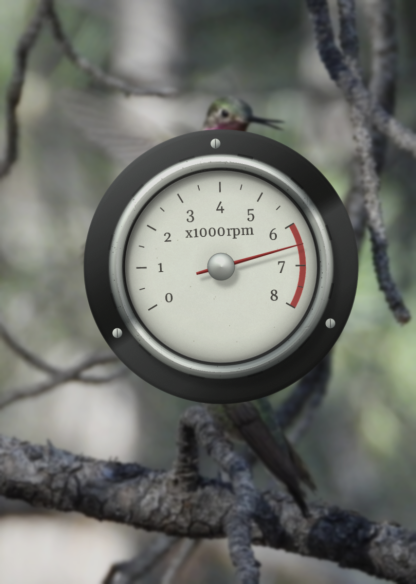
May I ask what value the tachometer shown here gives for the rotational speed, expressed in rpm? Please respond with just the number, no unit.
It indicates 6500
